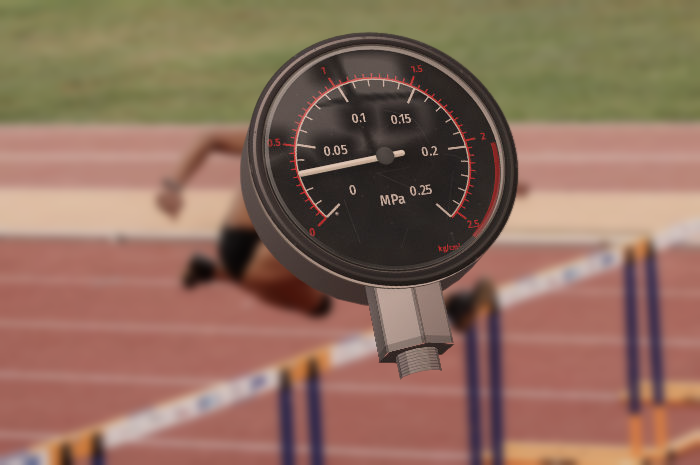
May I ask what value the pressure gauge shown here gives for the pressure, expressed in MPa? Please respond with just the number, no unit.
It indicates 0.03
